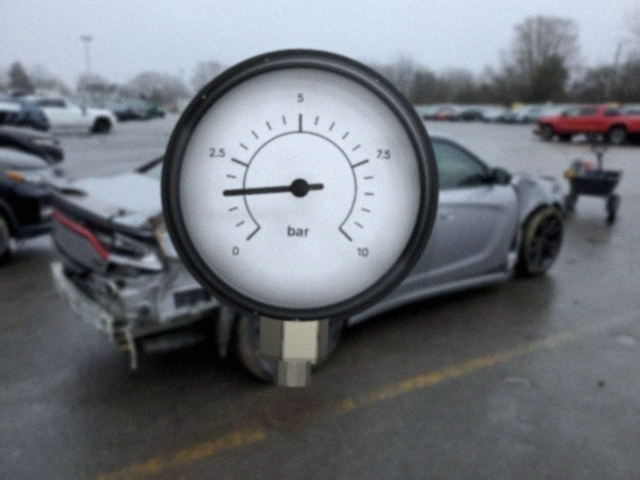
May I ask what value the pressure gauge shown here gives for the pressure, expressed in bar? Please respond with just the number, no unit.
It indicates 1.5
